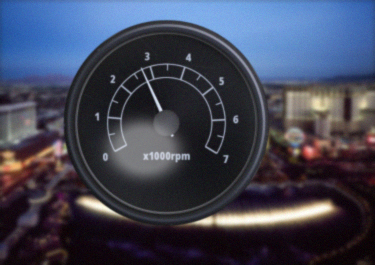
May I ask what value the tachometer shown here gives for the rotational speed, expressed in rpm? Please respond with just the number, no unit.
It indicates 2750
